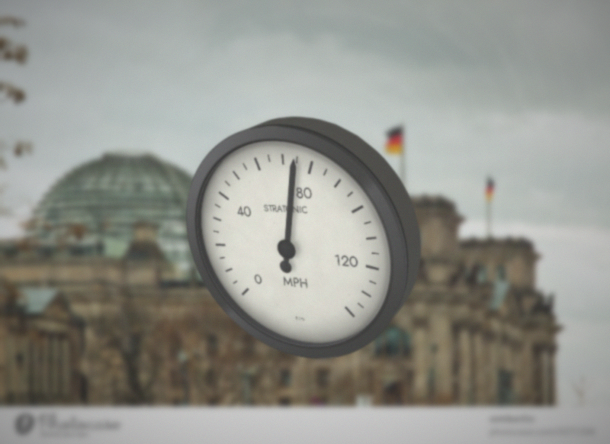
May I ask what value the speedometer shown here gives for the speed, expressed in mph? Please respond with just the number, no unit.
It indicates 75
